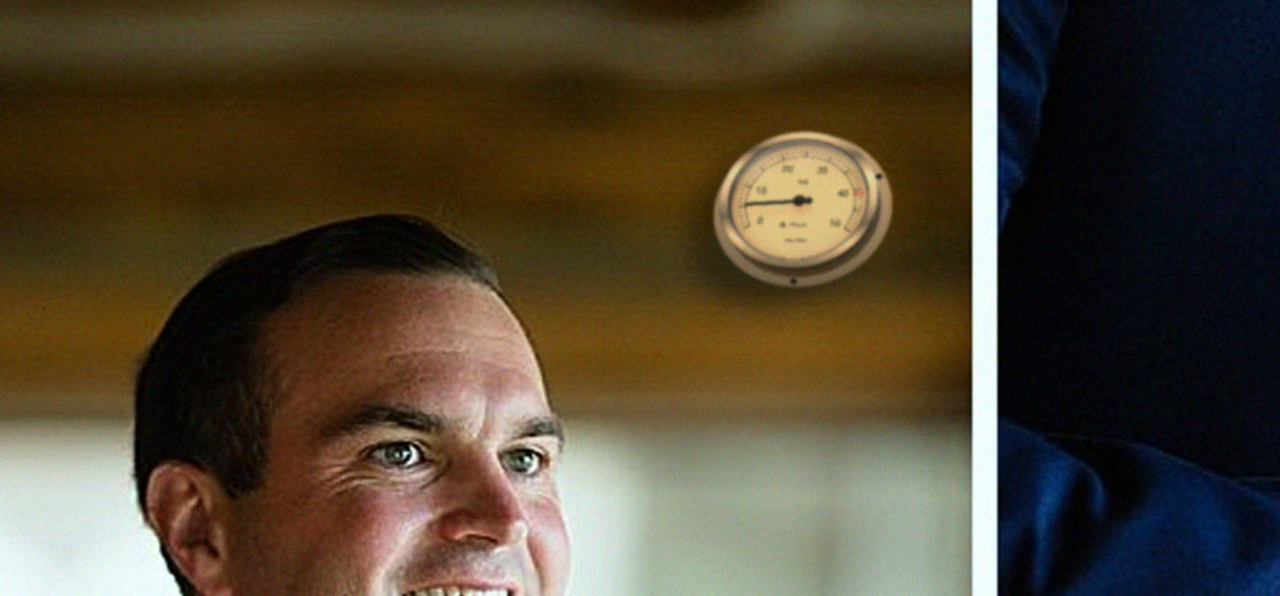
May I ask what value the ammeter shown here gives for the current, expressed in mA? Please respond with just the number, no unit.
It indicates 5
